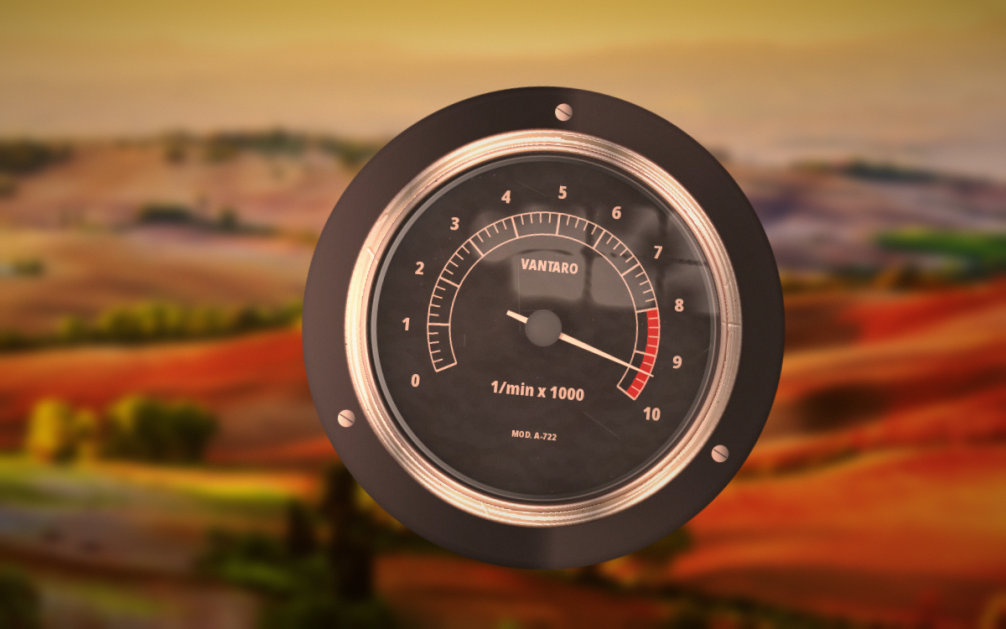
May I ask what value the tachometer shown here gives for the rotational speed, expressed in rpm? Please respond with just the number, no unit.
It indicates 9400
